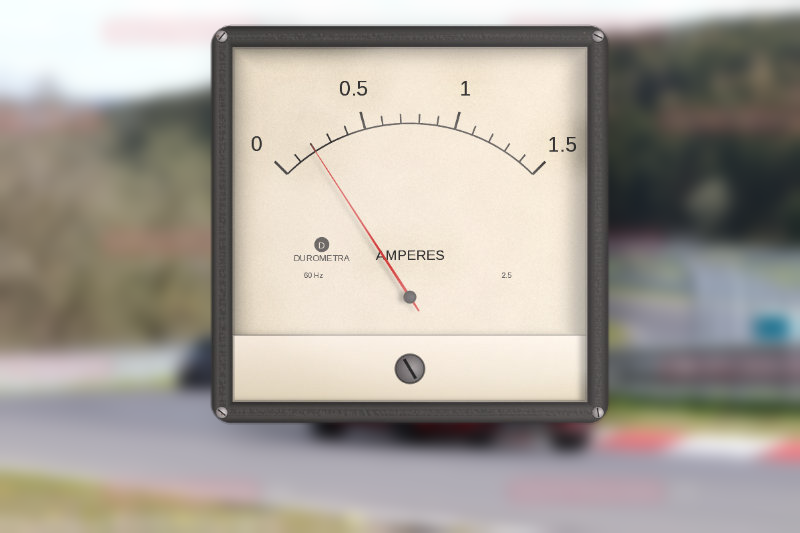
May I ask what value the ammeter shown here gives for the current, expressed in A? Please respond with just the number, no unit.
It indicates 0.2
